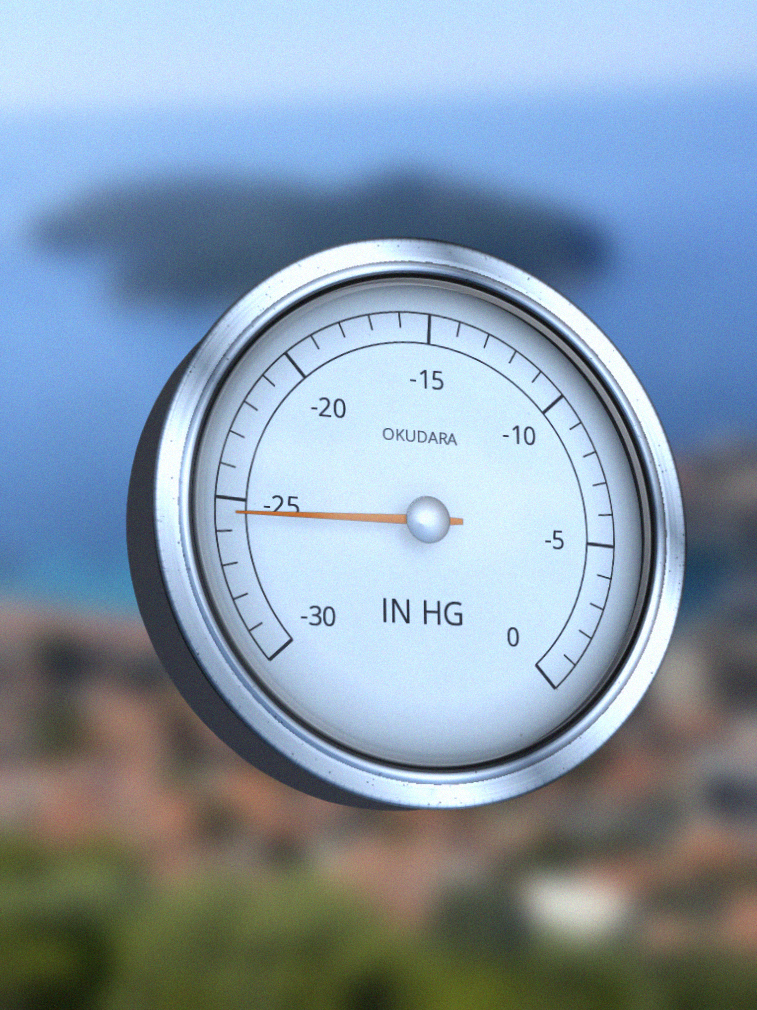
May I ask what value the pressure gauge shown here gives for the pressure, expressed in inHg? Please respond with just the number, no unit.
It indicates -25.5
